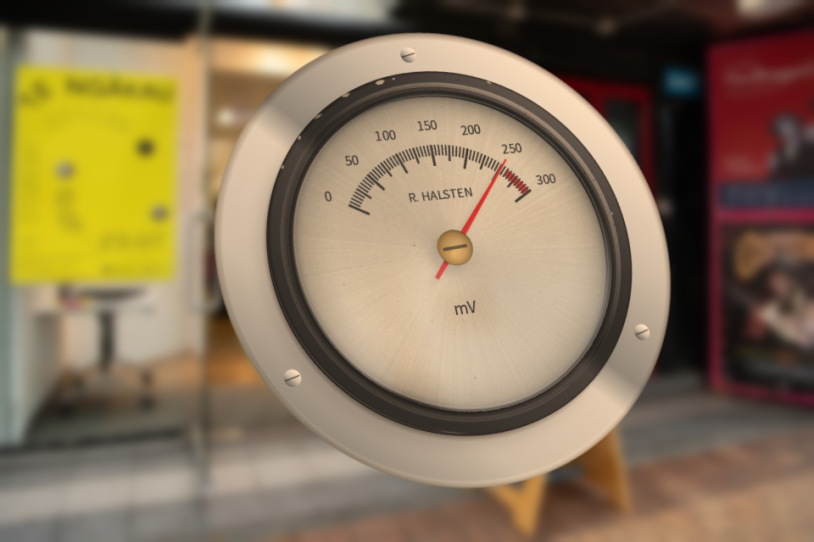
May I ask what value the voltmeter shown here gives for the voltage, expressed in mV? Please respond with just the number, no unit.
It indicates 250
